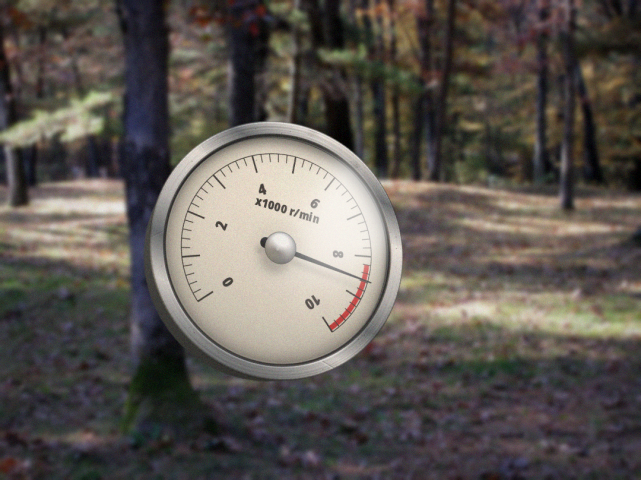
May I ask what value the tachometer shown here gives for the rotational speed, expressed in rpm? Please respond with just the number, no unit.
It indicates 8600
